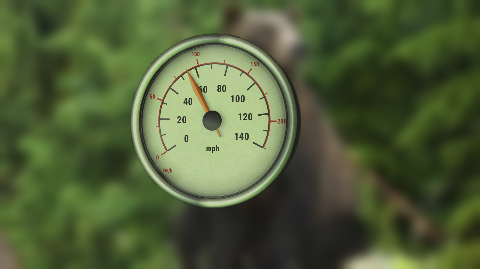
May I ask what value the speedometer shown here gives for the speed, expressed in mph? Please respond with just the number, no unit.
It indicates 55
